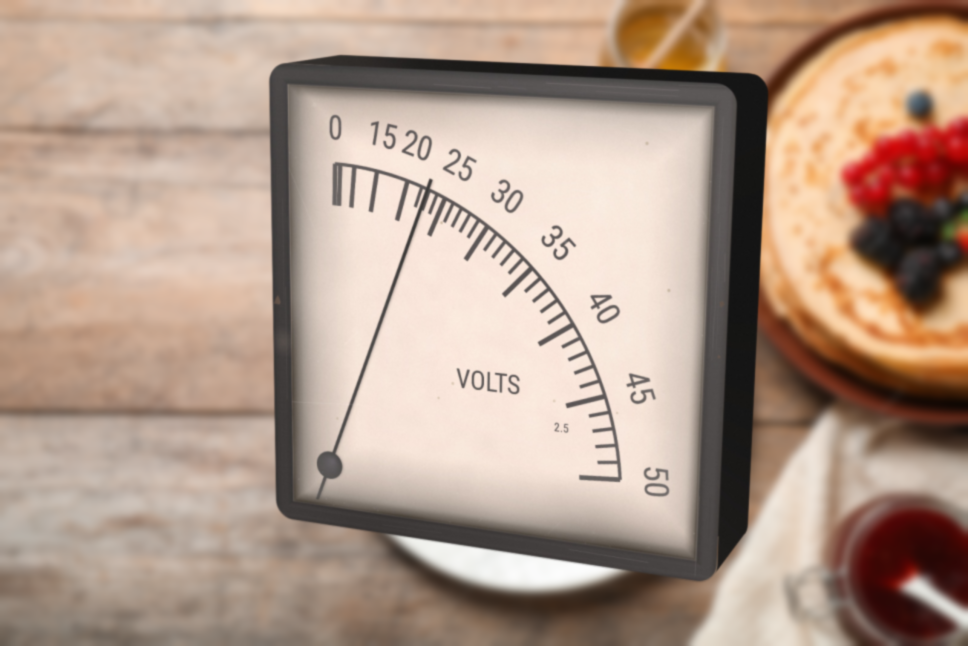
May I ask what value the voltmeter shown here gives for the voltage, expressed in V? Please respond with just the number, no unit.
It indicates 23
